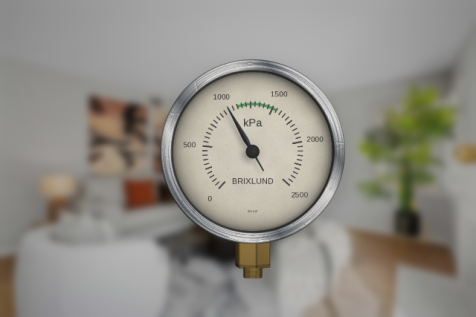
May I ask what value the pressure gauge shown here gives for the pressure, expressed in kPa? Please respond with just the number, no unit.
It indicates 1000
